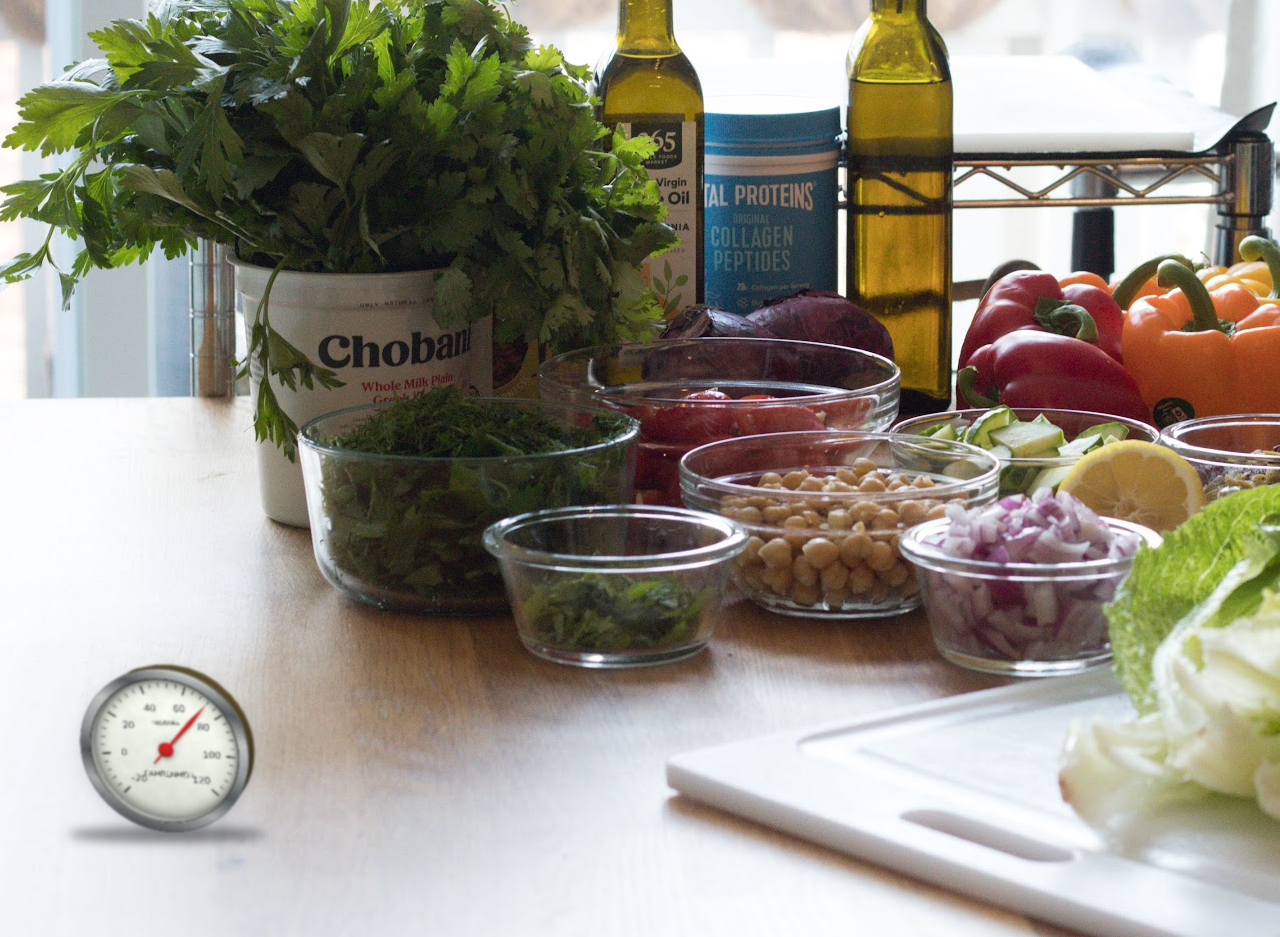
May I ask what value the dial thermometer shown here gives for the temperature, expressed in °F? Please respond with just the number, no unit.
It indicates 72
